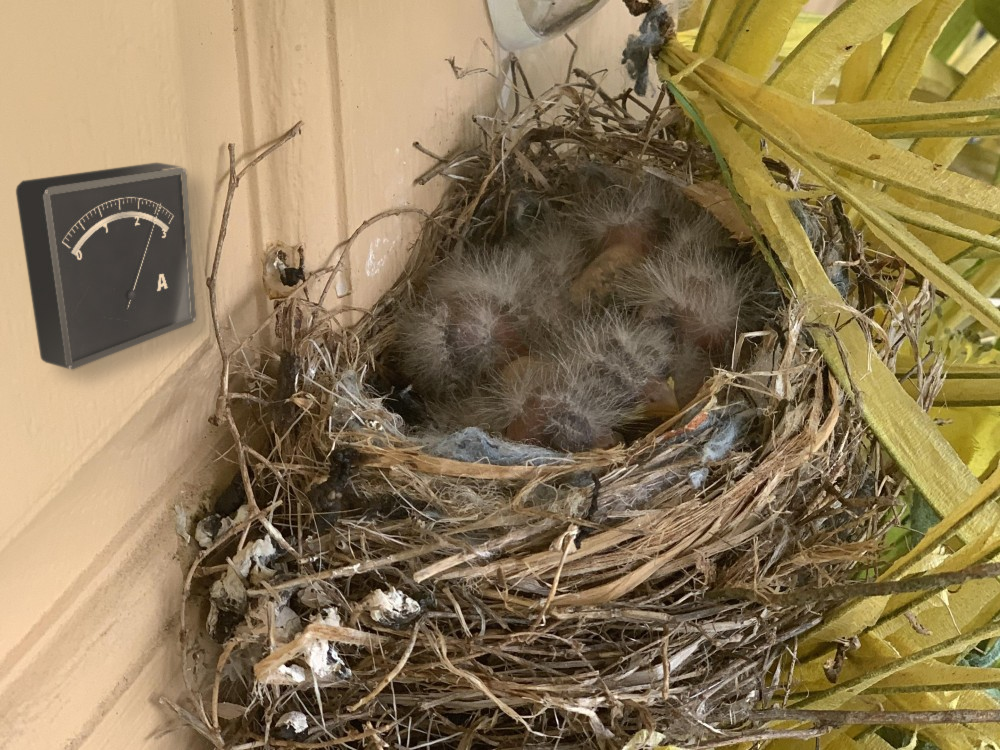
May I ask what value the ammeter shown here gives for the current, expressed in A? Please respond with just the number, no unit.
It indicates 2.5
